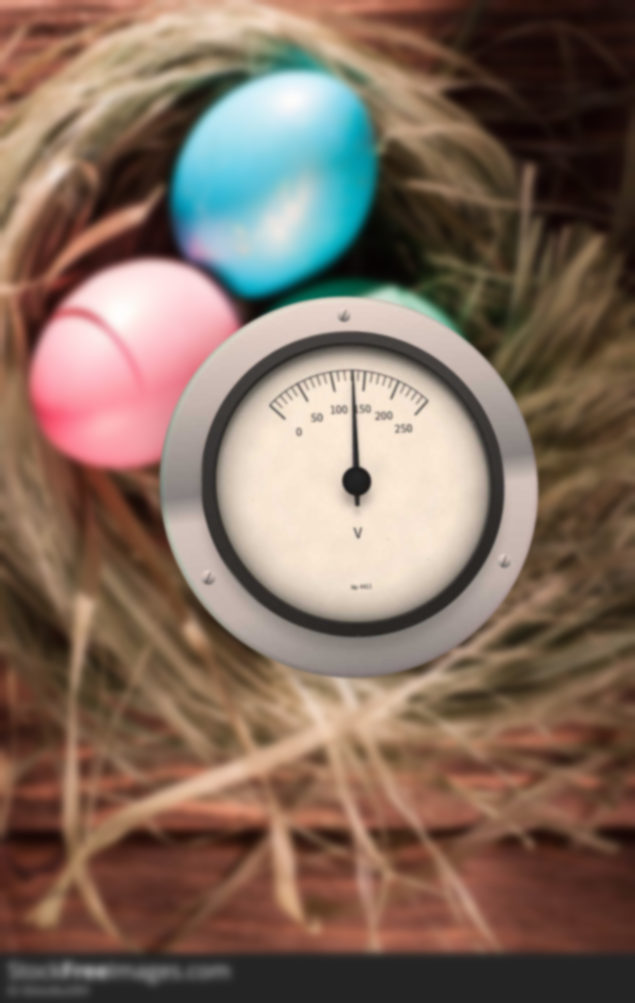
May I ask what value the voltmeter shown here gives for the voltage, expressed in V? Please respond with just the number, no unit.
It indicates 130
